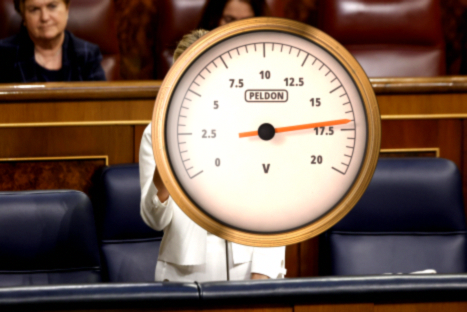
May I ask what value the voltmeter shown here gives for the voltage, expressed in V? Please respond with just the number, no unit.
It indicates 17
